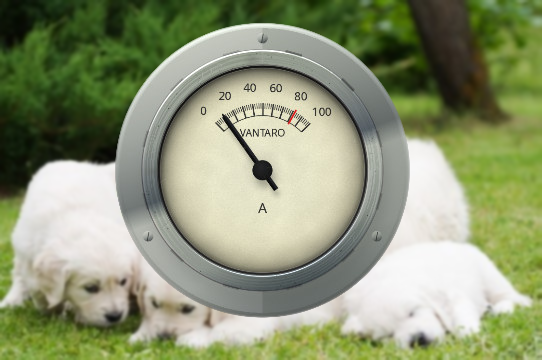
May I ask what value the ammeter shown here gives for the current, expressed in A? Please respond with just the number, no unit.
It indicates 10
